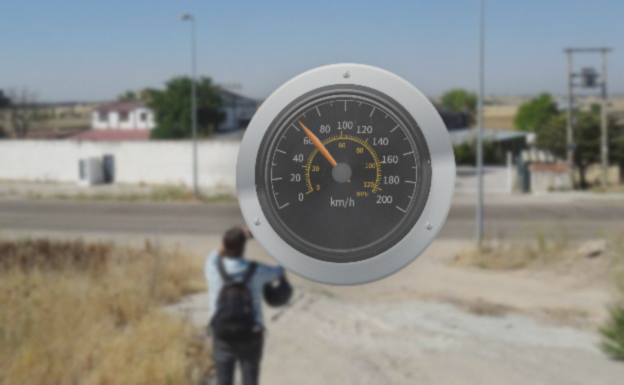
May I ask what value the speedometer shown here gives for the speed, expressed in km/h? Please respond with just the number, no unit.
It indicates 65
